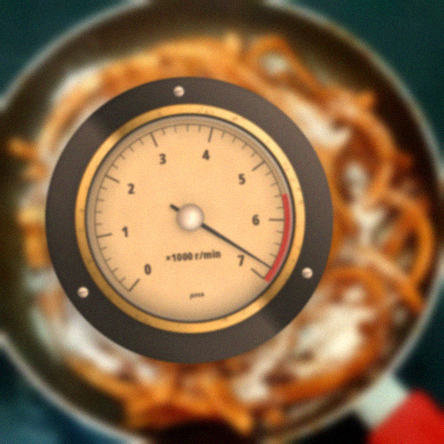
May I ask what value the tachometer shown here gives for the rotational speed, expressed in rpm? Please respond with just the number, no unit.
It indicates 6800
